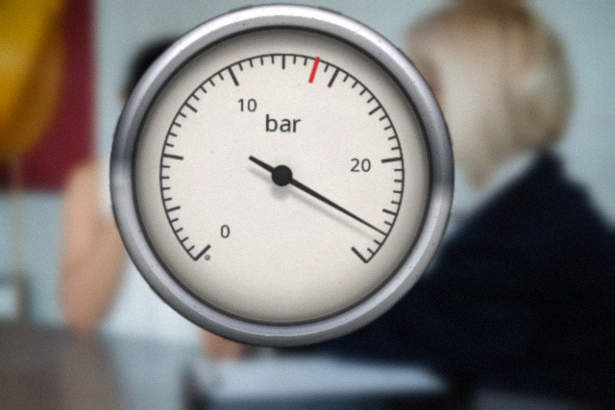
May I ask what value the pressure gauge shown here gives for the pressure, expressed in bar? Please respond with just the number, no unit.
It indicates 23.5
